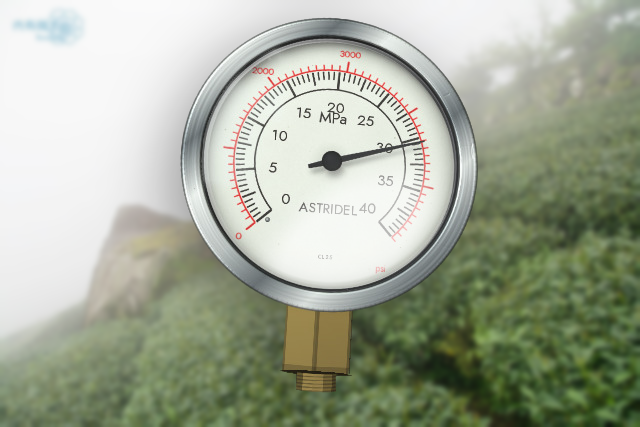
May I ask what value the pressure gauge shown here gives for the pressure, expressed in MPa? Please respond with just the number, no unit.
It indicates 30.5
